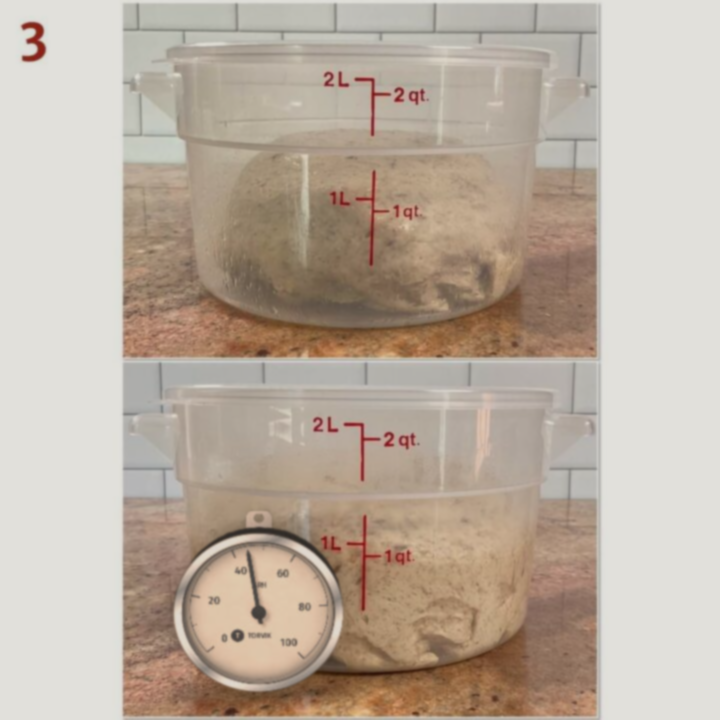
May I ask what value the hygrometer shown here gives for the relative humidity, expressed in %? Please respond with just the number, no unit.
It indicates 45
